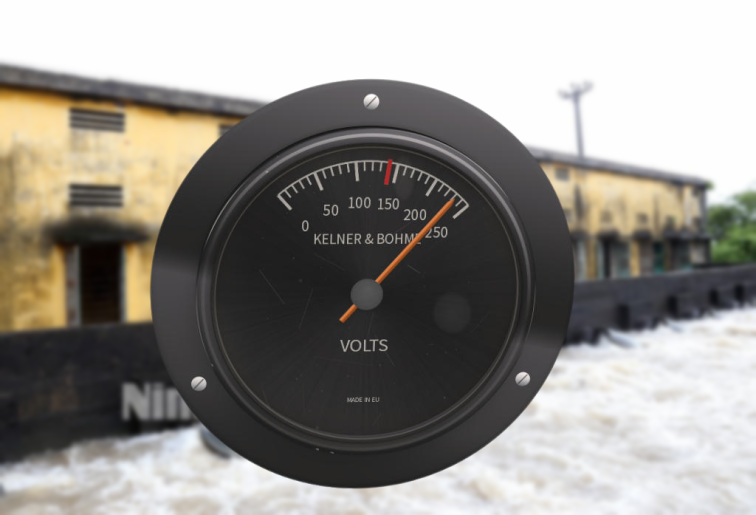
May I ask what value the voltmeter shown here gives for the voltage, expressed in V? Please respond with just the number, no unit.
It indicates 230
